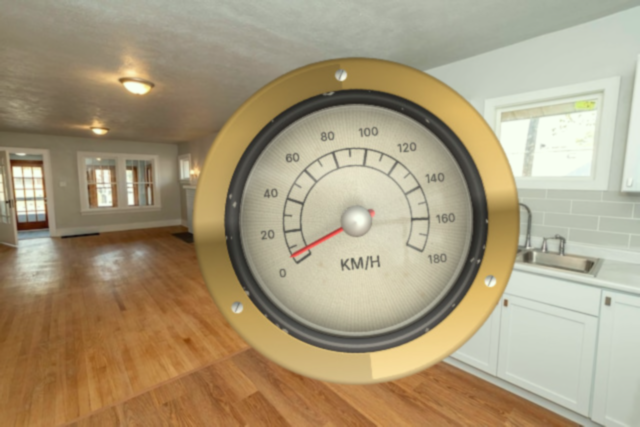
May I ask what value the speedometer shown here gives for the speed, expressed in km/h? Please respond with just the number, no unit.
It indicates 5
